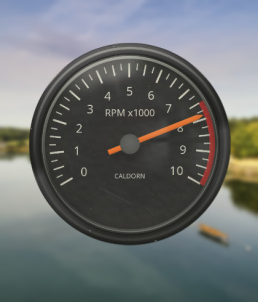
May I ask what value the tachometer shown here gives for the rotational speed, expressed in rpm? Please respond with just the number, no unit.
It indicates 7875
